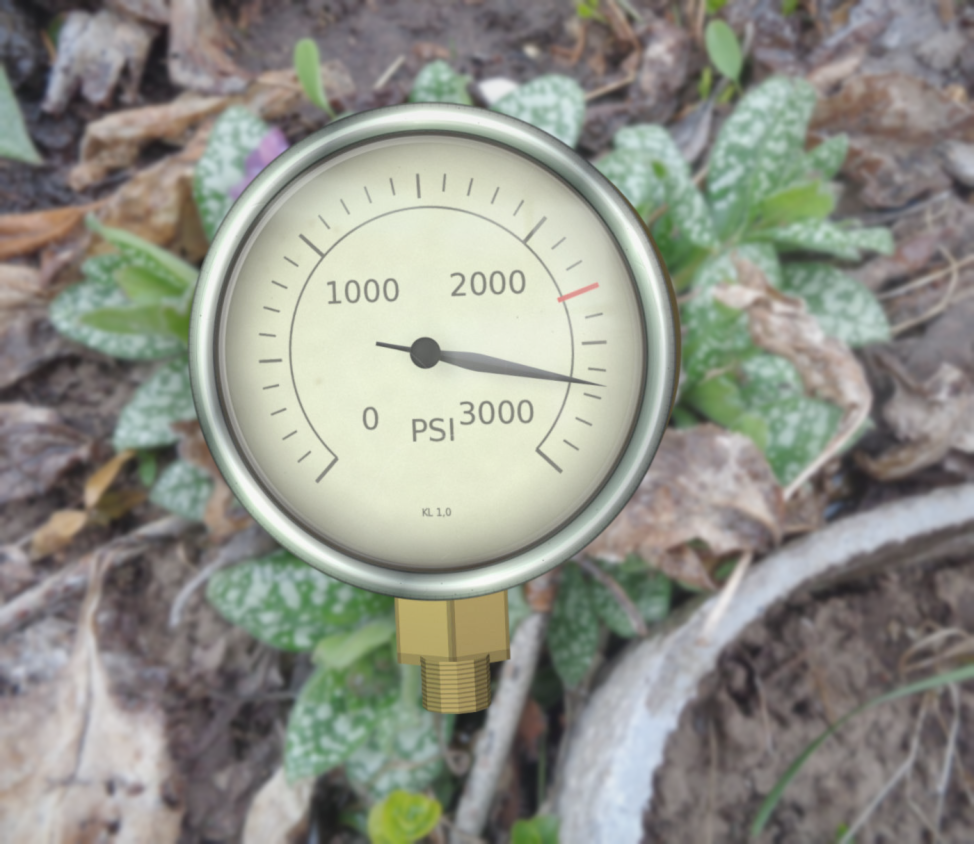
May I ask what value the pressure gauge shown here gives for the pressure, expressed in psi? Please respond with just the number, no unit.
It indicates 2650
